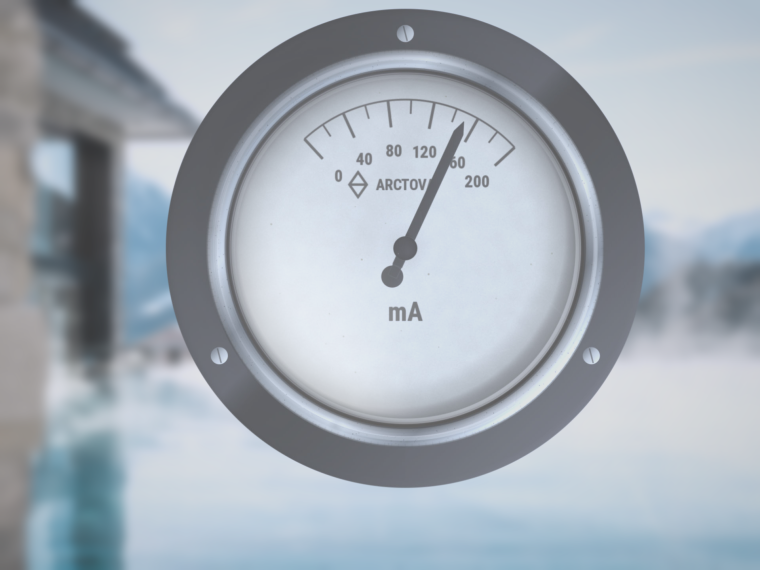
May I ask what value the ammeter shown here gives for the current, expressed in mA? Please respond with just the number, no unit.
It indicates 150
